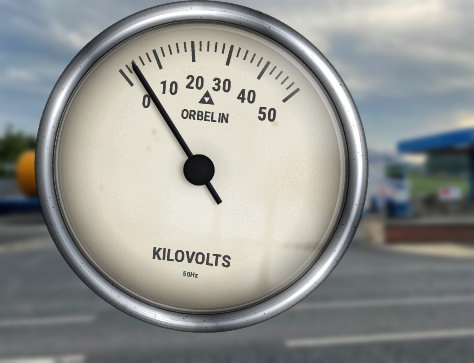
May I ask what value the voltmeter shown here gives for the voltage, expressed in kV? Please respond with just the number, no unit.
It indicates 4
